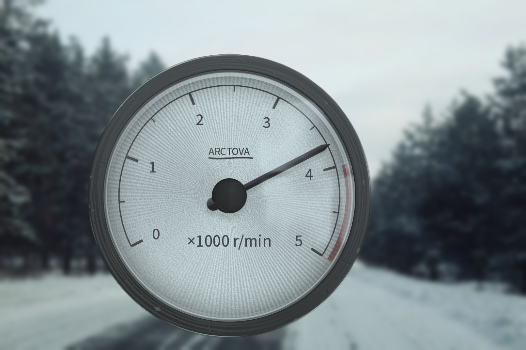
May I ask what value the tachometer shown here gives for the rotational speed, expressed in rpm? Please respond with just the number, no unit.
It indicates 3750
